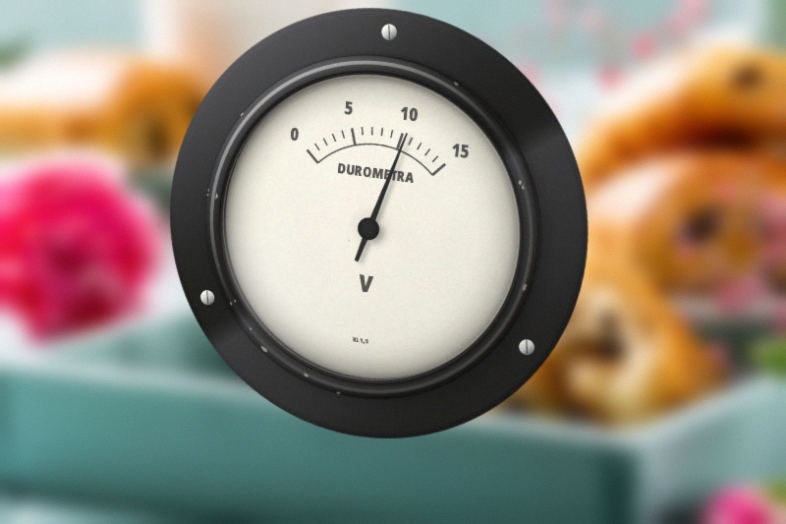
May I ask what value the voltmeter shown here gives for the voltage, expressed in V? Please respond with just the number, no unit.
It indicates 10.5
